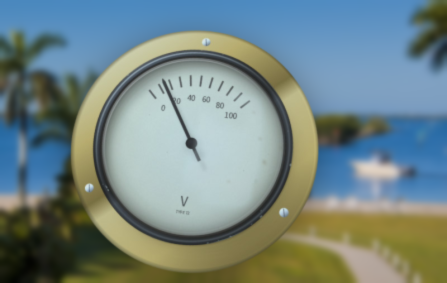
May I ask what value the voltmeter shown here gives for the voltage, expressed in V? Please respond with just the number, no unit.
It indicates 15
